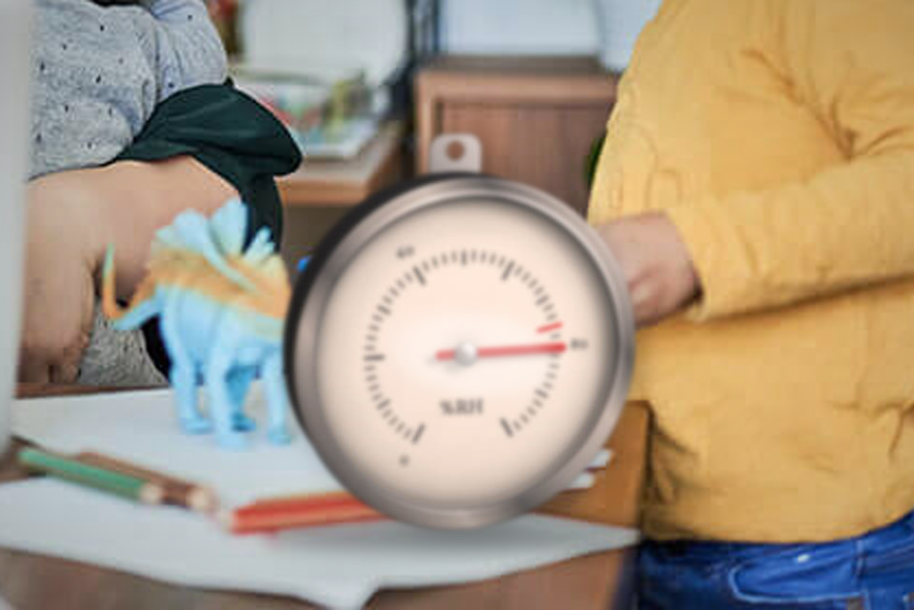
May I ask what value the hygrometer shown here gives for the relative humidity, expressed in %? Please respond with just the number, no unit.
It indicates 80
